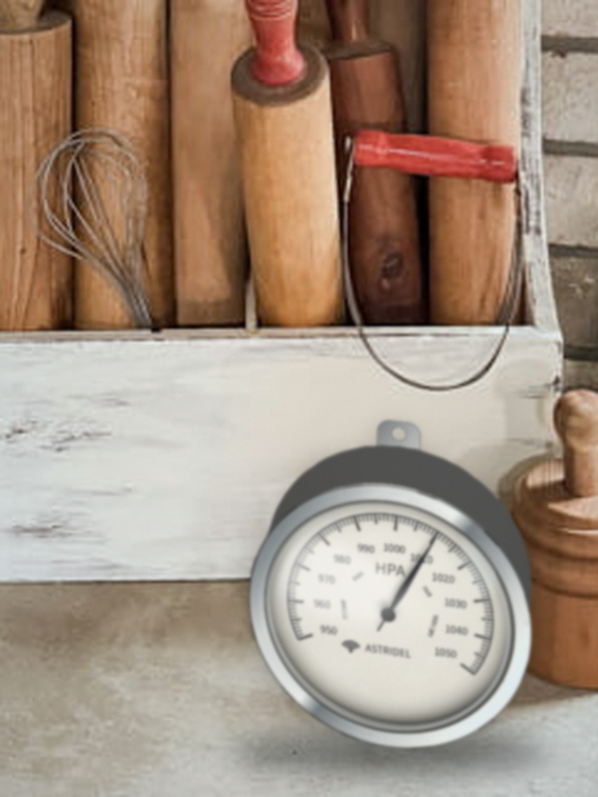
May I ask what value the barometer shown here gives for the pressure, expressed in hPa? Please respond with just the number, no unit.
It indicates 1010
